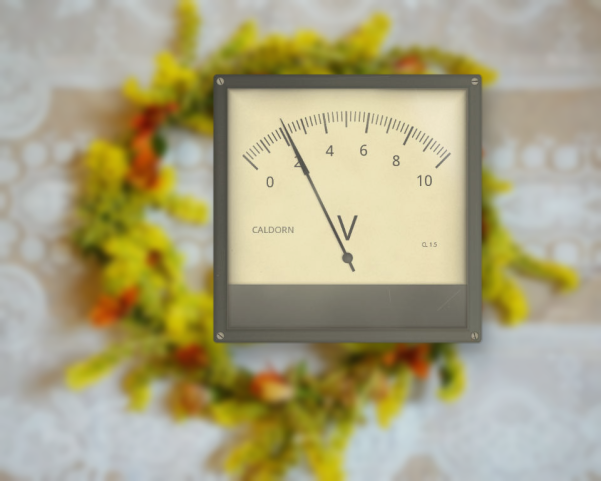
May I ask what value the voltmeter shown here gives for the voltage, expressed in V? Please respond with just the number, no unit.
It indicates 2.2
